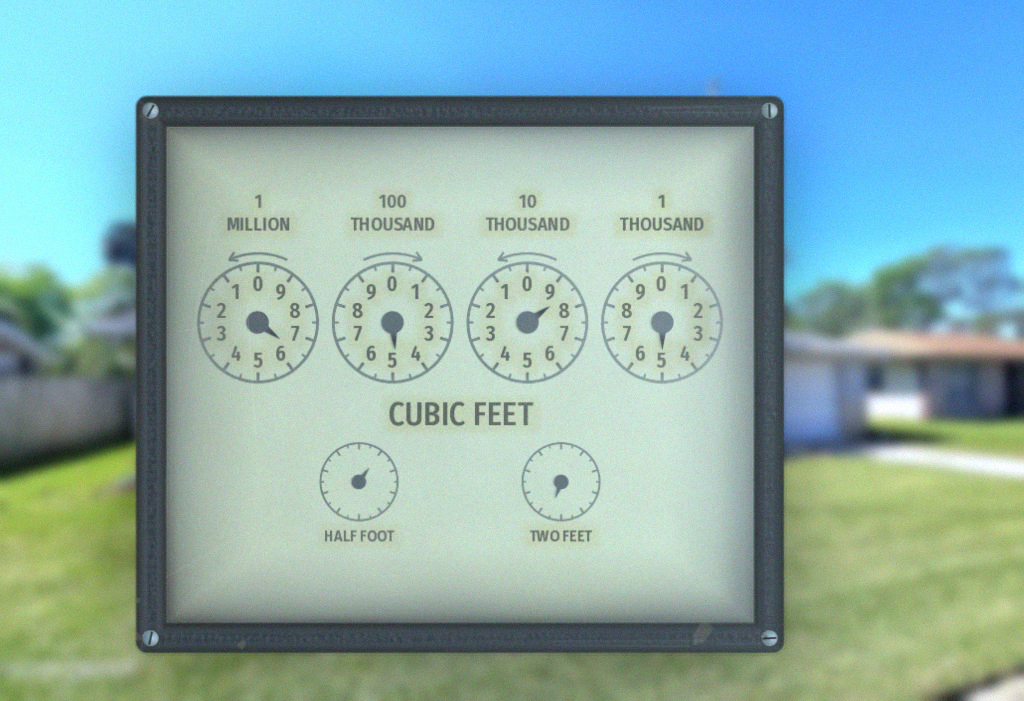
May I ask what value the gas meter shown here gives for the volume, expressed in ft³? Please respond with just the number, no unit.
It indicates 648500
